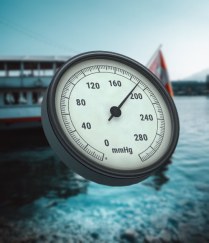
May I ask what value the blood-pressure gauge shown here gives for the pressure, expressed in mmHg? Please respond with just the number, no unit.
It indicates 190
